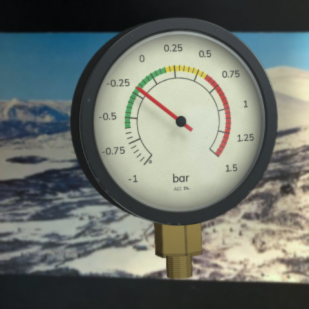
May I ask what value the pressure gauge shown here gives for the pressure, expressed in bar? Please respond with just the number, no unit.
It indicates -0.2
